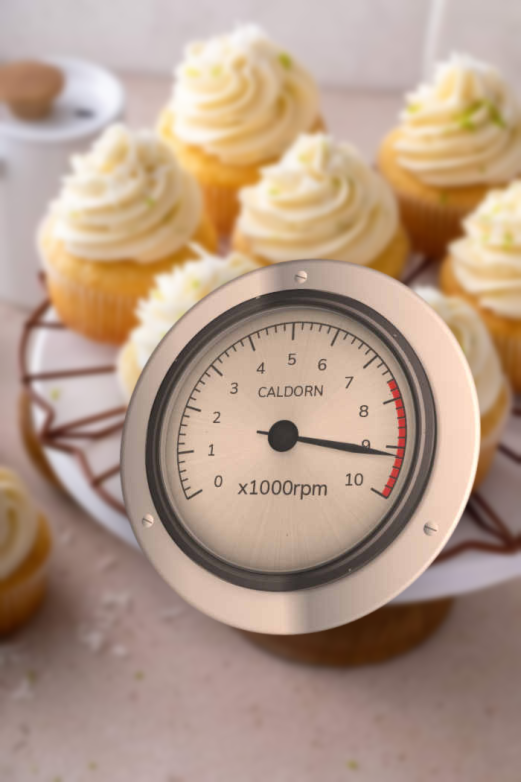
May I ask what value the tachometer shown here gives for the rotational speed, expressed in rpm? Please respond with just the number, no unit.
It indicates 9200
